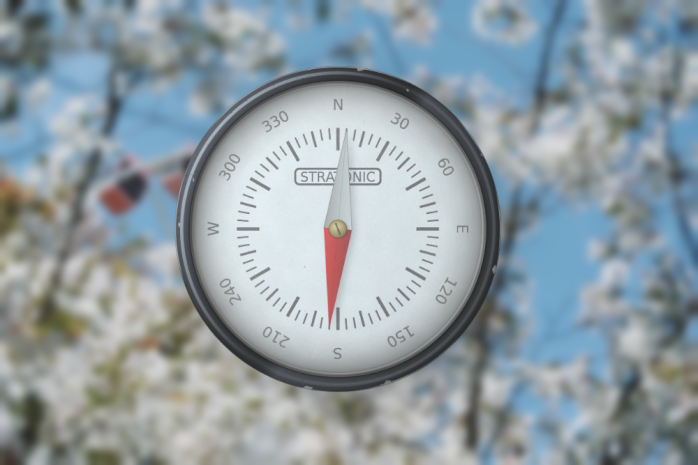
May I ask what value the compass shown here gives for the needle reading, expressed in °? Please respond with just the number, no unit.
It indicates 185
